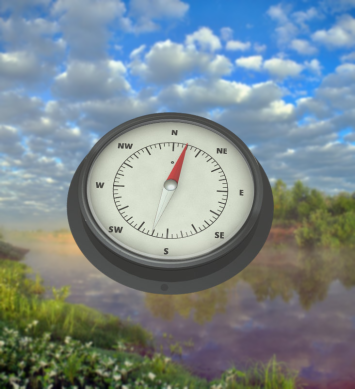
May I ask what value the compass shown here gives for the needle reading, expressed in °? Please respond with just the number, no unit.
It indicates 15
